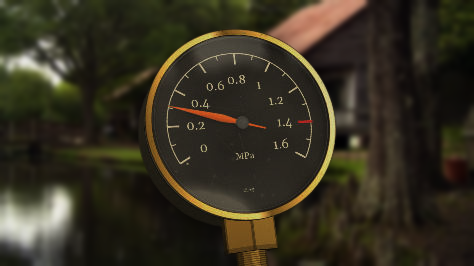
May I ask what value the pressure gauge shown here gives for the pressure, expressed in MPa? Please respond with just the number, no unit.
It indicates 0.3
